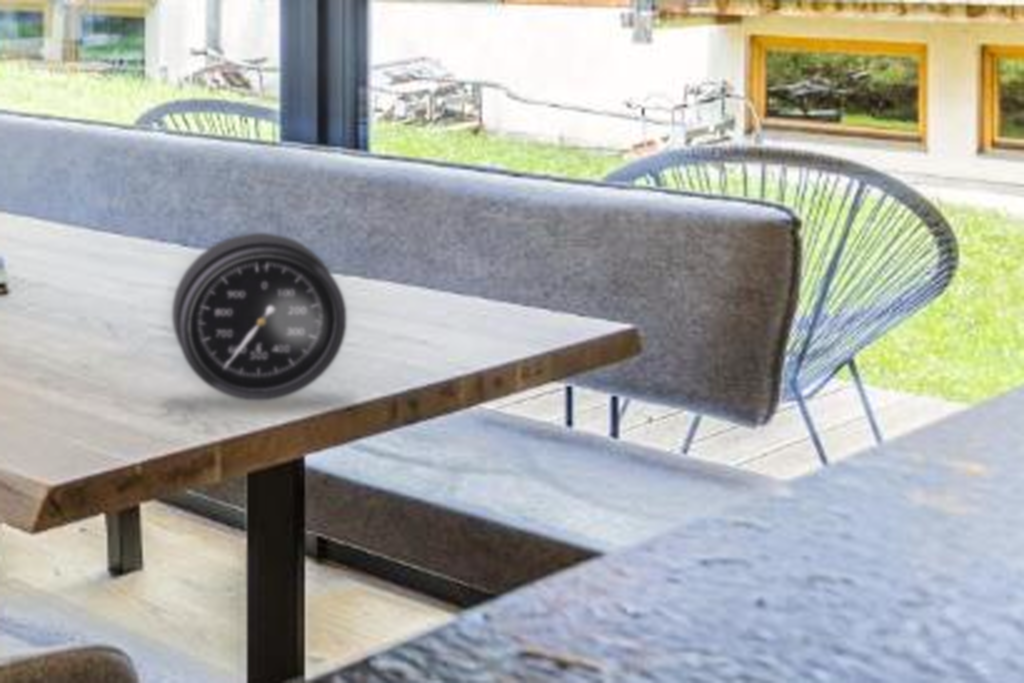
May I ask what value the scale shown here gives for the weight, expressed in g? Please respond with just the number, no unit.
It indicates 600
